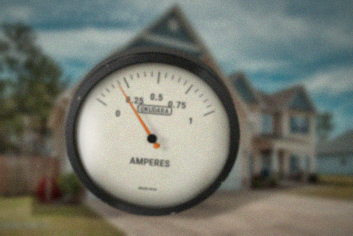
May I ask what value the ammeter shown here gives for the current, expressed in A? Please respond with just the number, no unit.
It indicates 0.2
